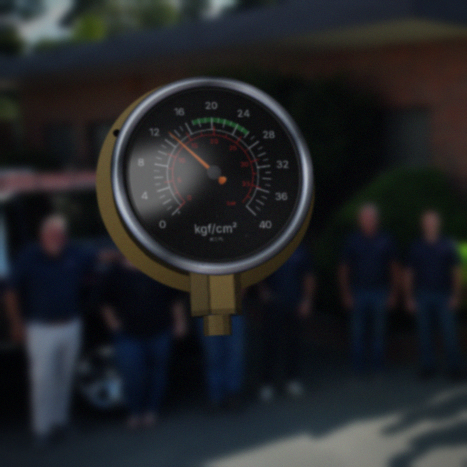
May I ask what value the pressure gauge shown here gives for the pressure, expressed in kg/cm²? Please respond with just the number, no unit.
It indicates 13
